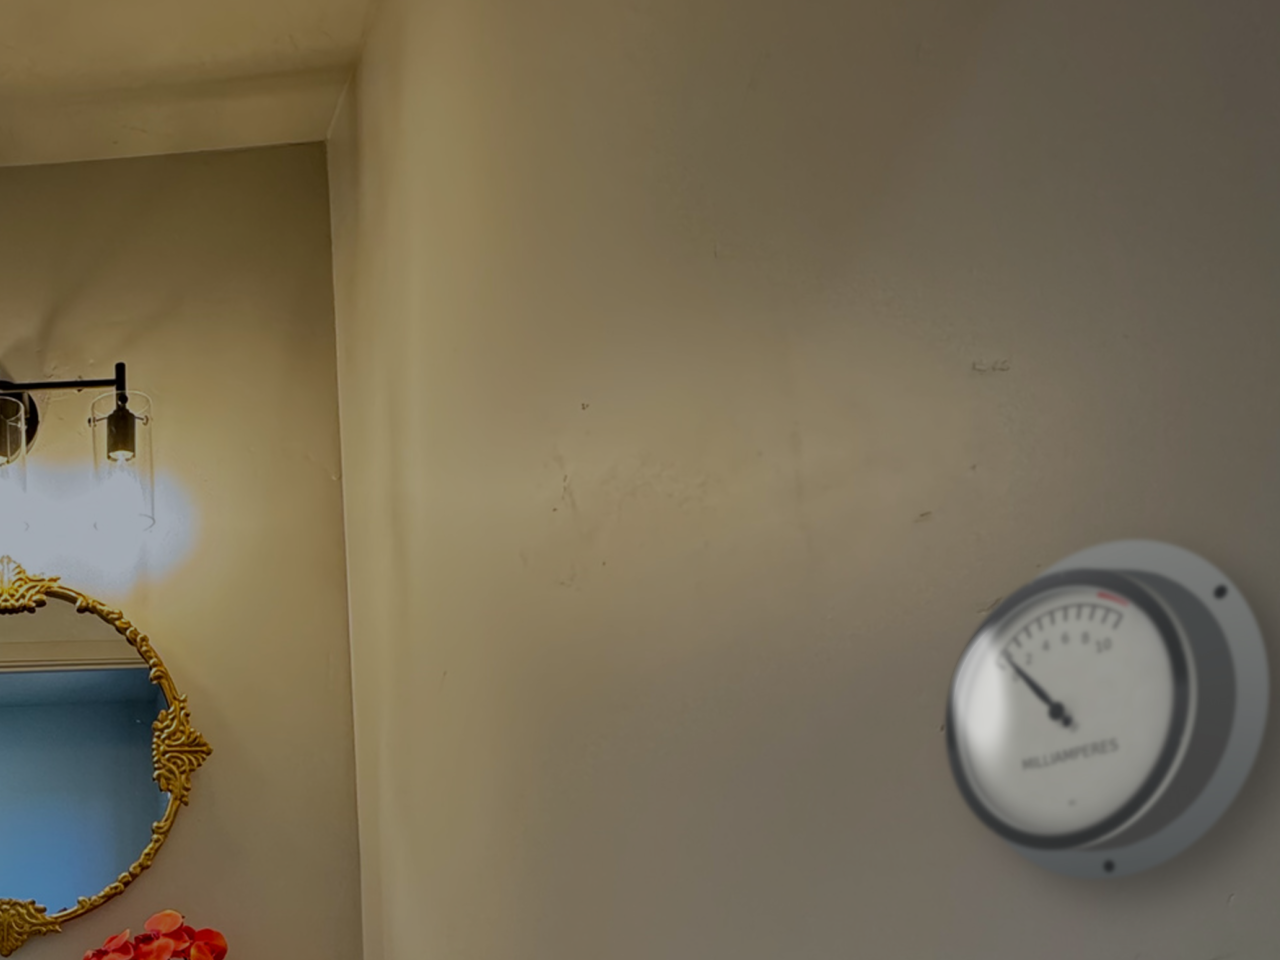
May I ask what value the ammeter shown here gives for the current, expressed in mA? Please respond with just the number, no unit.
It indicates 1
